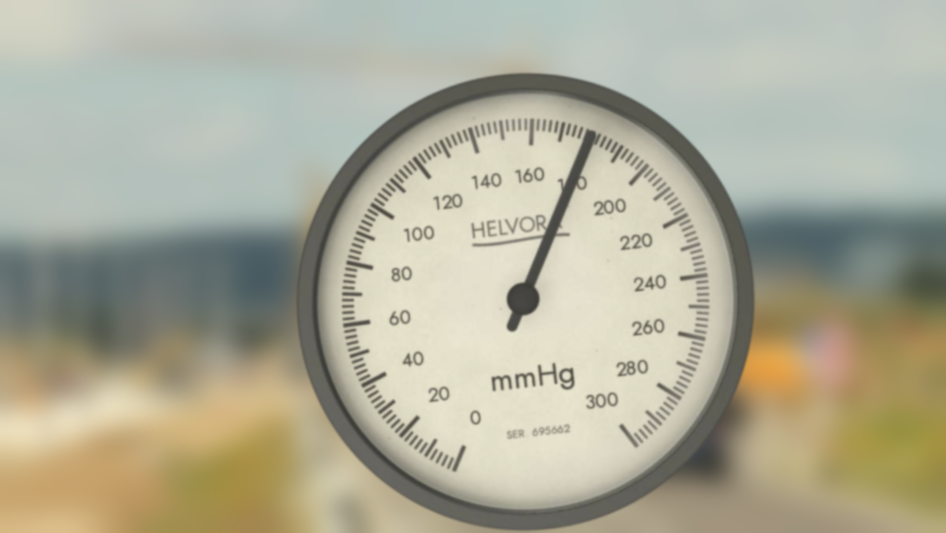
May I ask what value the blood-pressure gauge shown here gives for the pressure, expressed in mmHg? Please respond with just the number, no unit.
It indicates 180
